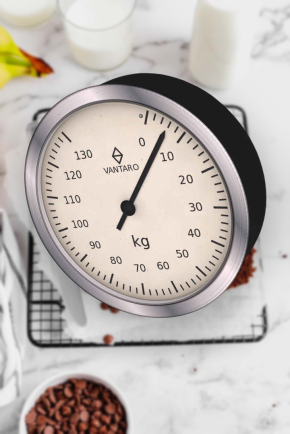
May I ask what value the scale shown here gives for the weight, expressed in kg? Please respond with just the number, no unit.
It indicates 6
